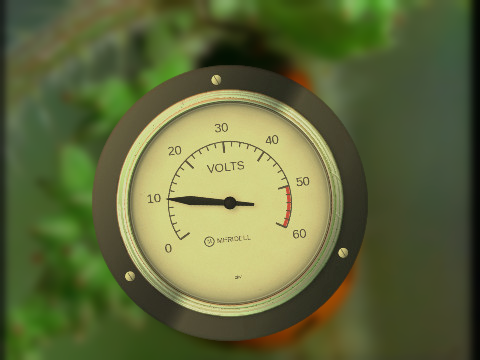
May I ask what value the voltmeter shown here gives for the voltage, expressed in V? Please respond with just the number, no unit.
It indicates 10
